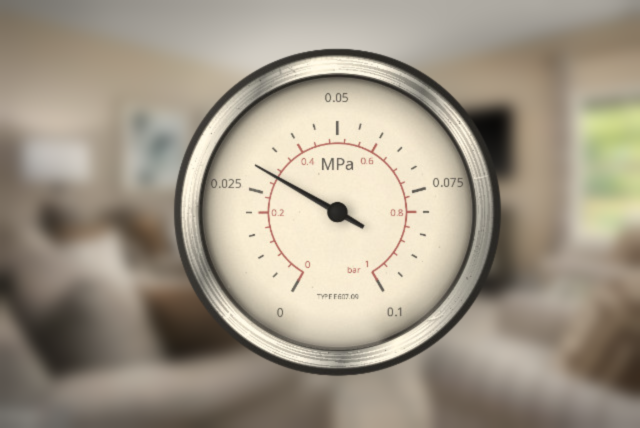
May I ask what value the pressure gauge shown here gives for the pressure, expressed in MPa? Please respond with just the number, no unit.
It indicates 0.03
